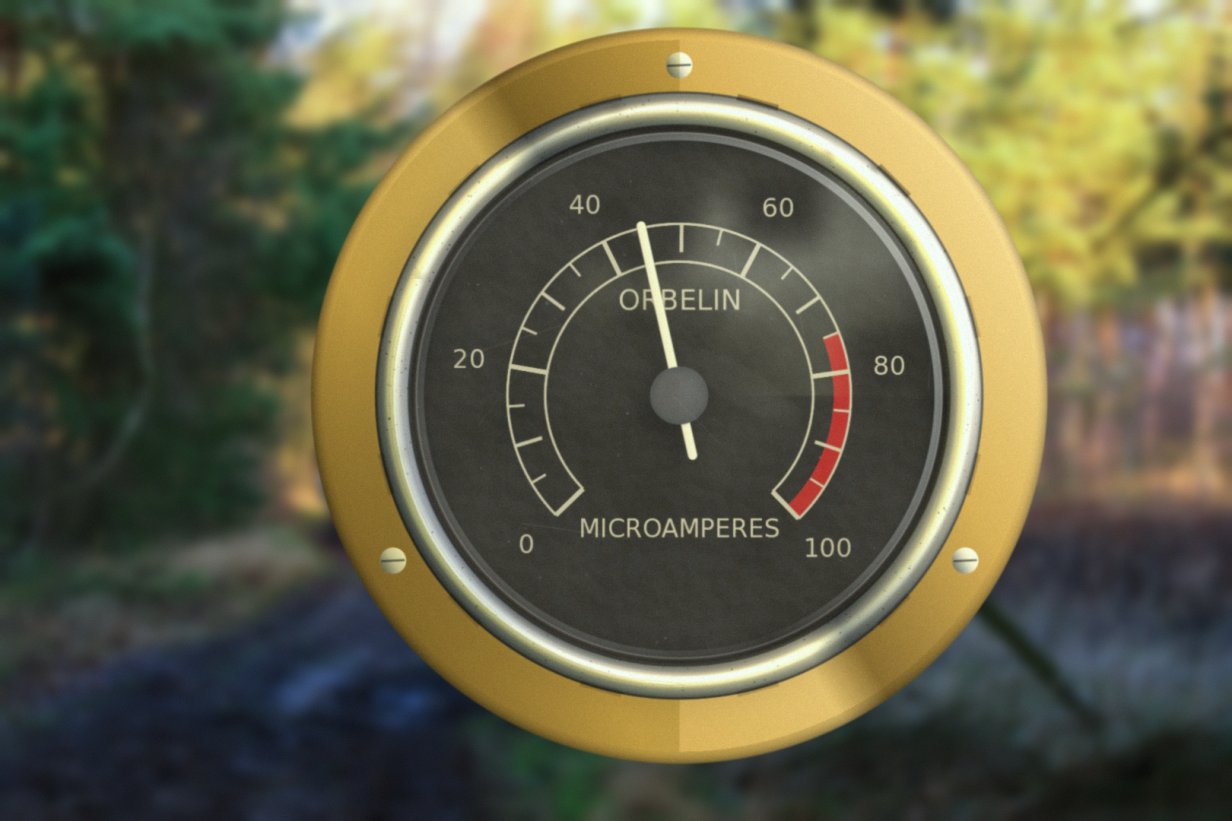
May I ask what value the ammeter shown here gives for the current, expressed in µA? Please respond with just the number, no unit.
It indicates 45
